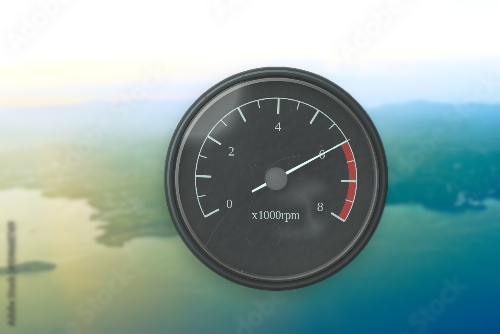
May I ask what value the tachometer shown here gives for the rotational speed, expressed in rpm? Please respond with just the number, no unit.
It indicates 6000
